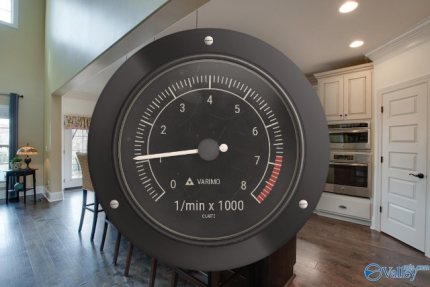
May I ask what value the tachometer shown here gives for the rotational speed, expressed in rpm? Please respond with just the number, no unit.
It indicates 1100
